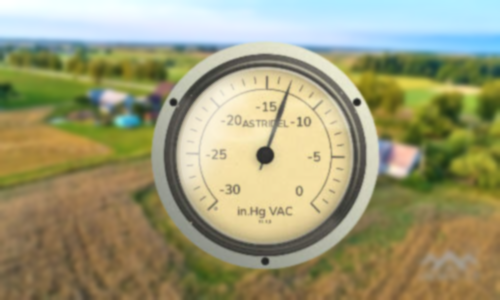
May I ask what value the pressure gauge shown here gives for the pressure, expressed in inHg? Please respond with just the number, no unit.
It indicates -13
